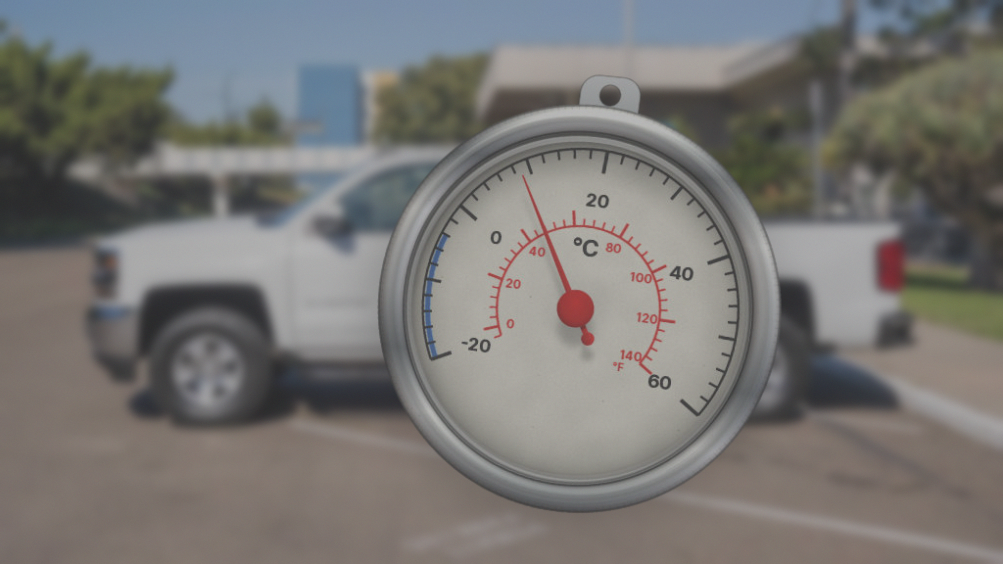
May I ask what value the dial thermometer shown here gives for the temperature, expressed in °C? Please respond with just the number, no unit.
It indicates 9
